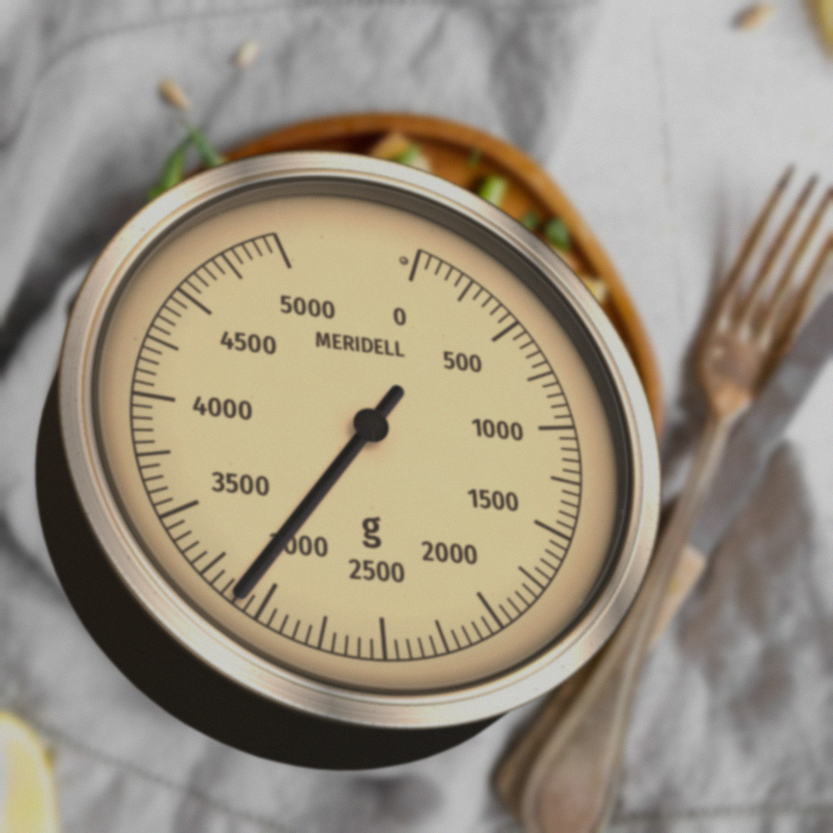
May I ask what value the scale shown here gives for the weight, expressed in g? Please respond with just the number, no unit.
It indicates 3100
